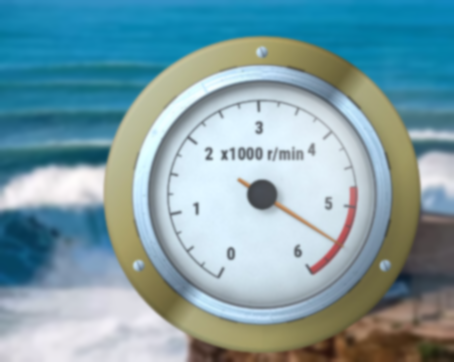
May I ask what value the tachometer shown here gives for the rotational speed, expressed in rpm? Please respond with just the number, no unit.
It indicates 5500
